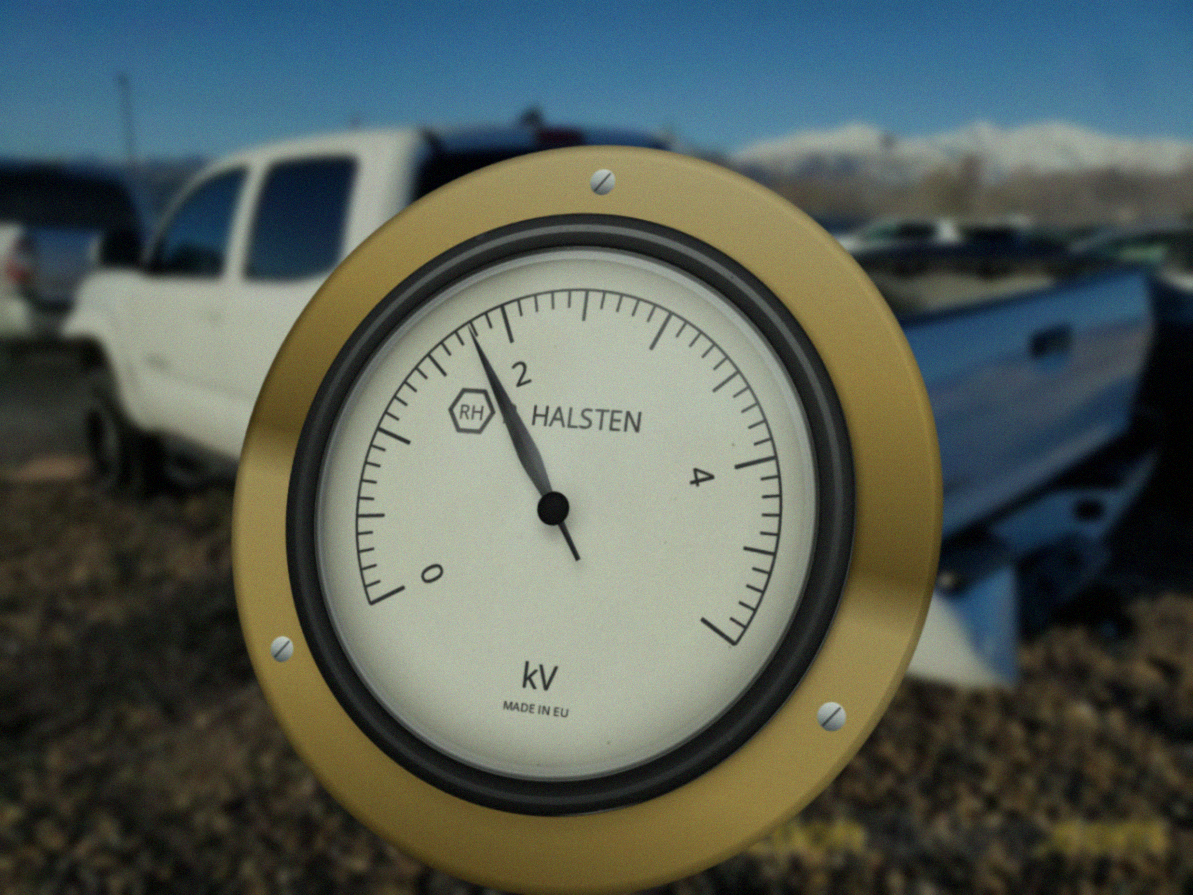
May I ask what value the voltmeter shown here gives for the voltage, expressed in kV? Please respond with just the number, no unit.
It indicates 1.8
